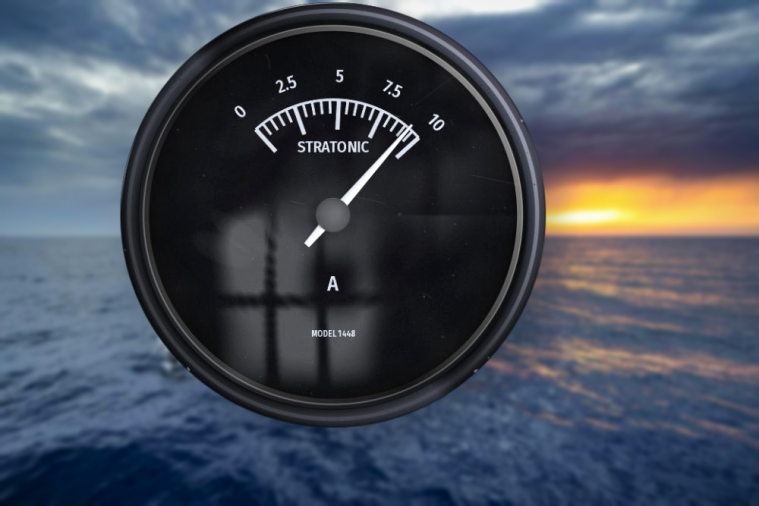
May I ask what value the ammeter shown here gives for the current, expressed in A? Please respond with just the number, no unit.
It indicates 9.25
